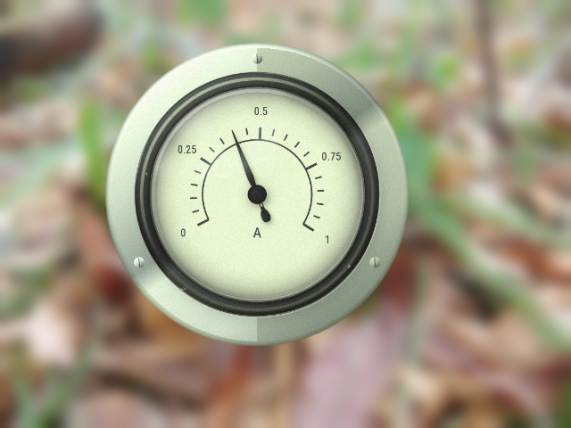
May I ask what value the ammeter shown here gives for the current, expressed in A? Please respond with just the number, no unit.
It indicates 0.4
